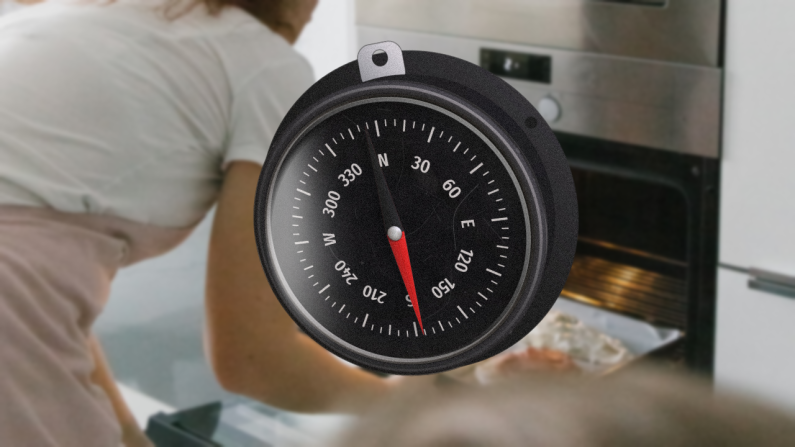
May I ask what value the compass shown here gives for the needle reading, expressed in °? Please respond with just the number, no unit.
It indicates 175
